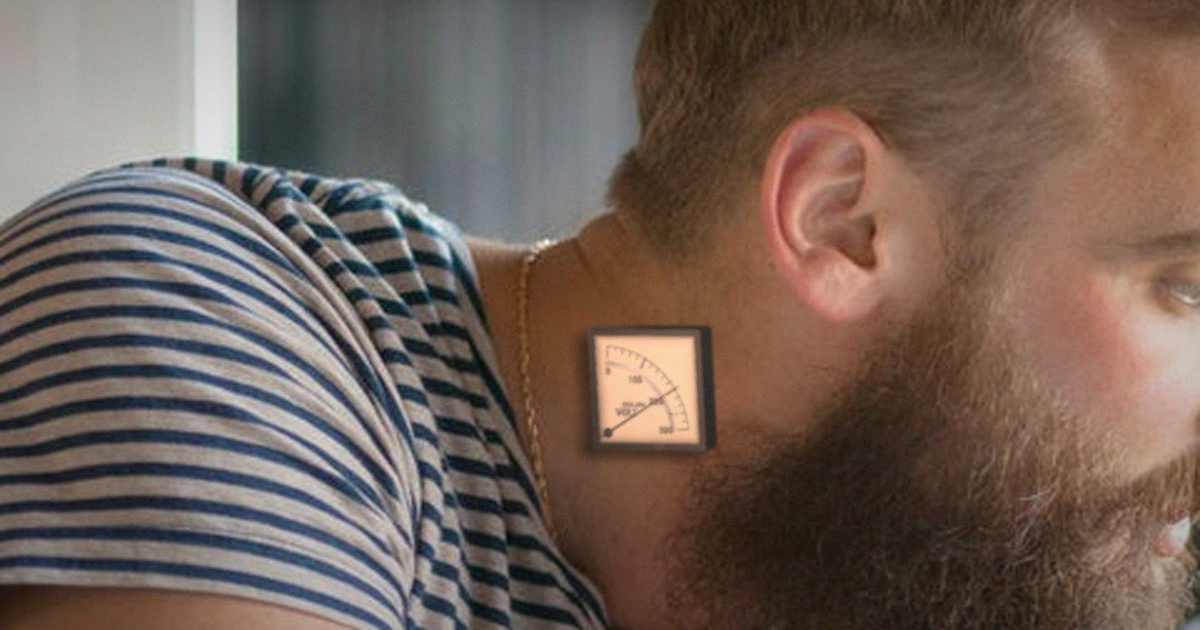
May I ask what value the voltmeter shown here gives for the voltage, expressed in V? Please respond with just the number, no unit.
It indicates 200
